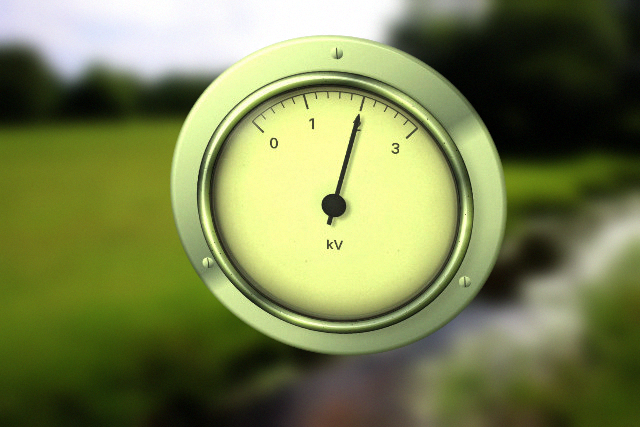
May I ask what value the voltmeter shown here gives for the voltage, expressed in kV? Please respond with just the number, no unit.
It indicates 2
